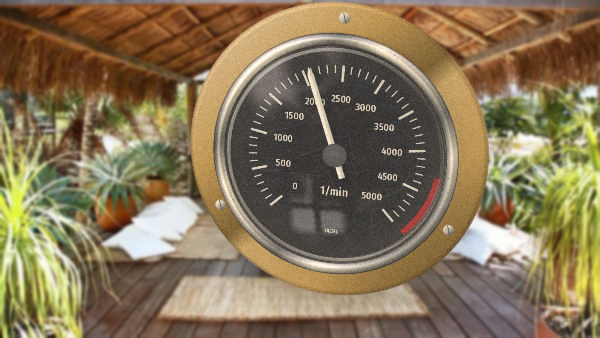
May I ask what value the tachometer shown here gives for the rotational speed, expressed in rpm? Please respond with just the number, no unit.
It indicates 2100
